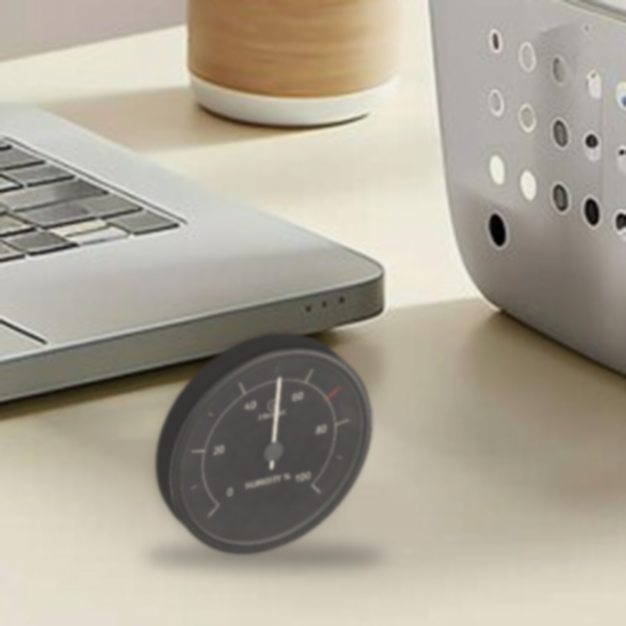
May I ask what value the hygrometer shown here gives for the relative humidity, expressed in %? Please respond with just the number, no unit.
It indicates 50
